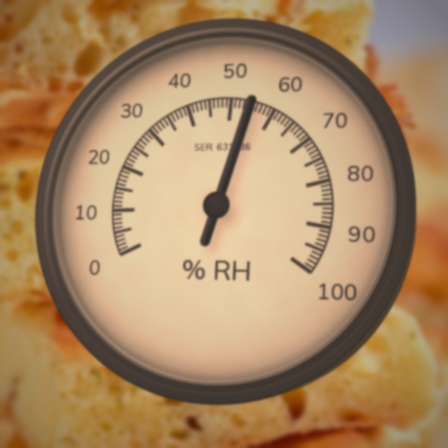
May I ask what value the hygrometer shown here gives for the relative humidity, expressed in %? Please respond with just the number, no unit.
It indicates 55
